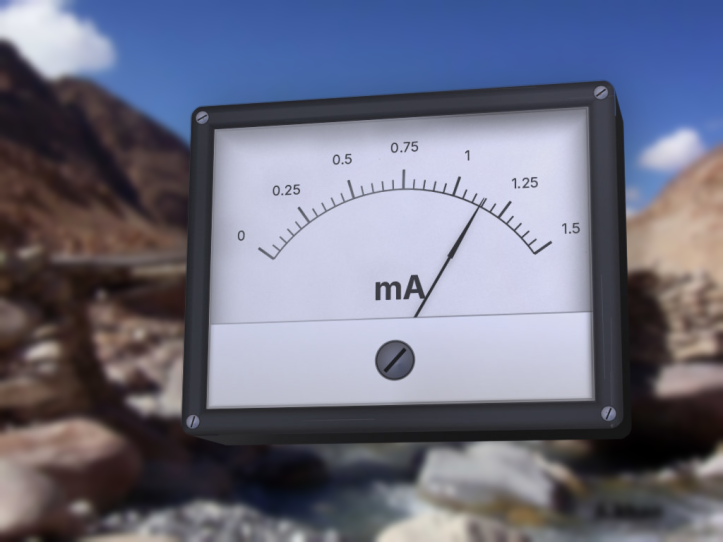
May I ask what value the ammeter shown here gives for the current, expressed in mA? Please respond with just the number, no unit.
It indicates 1.15
